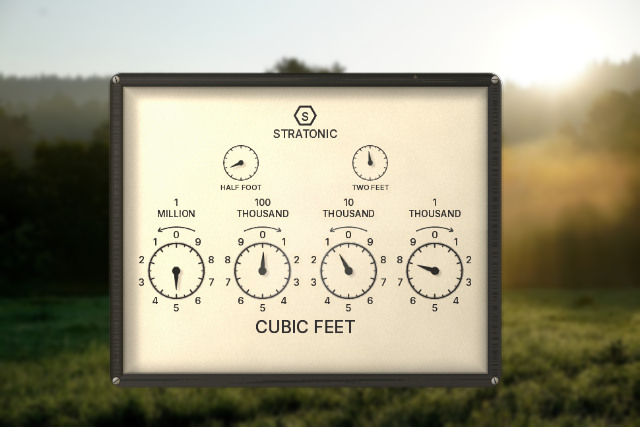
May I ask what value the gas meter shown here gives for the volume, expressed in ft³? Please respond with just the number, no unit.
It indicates 500800
